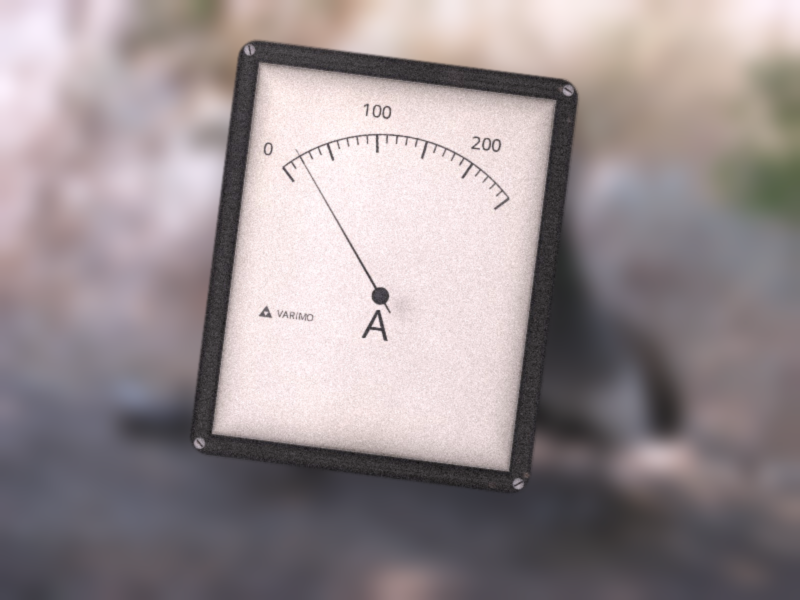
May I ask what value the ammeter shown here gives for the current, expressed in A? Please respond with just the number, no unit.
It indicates 20
